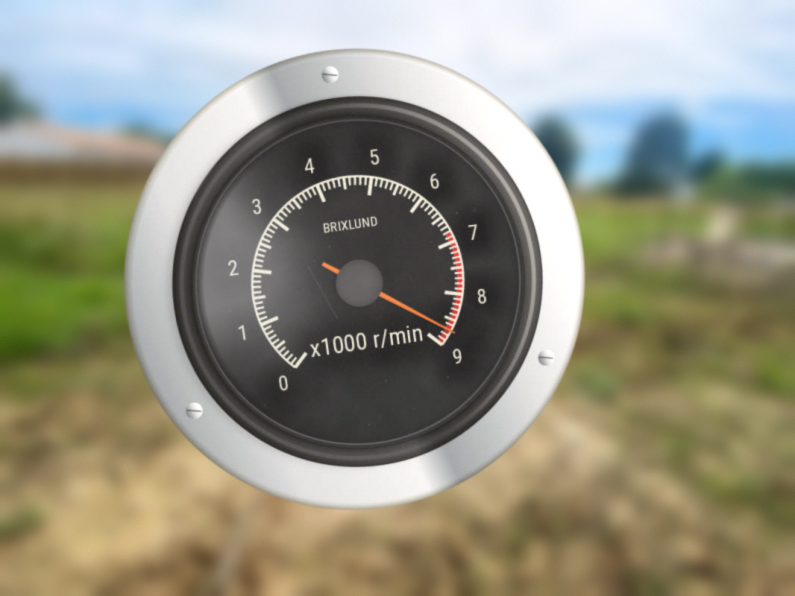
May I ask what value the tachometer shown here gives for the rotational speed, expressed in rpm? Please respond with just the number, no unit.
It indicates 8700
